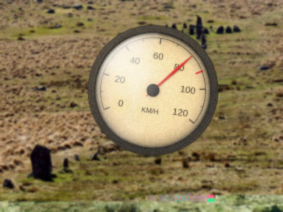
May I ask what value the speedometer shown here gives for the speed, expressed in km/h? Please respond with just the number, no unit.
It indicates 80
